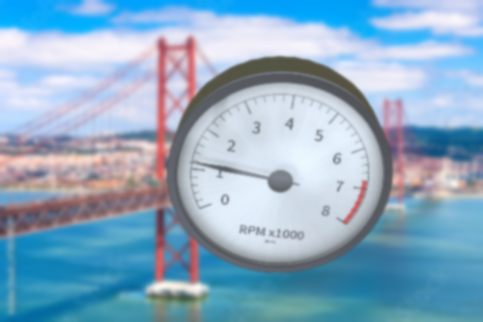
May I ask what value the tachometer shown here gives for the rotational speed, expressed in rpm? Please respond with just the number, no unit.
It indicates 1200
